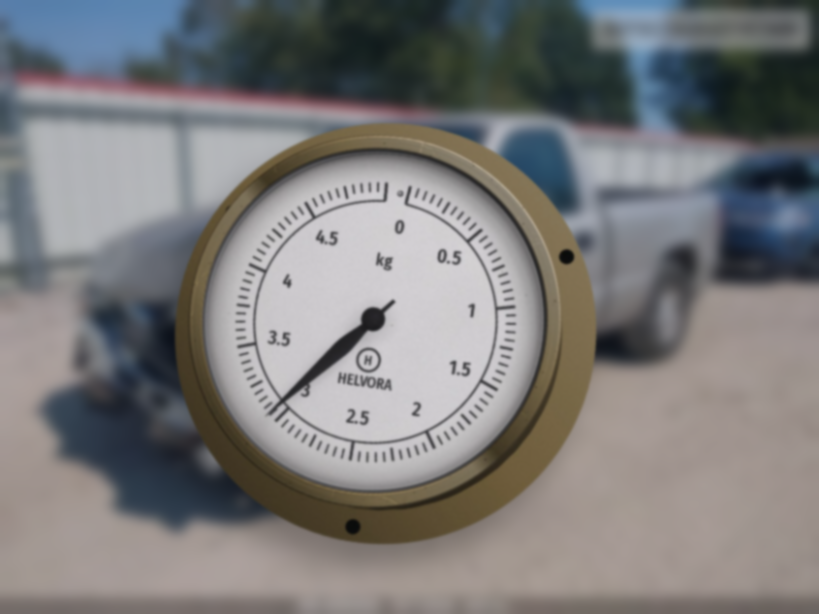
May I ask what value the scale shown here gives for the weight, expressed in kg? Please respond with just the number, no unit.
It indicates 3.05
